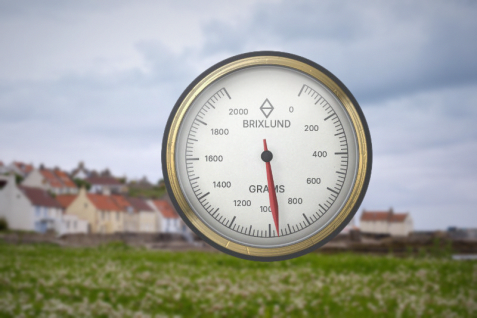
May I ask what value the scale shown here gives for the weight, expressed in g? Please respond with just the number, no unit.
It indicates 960
